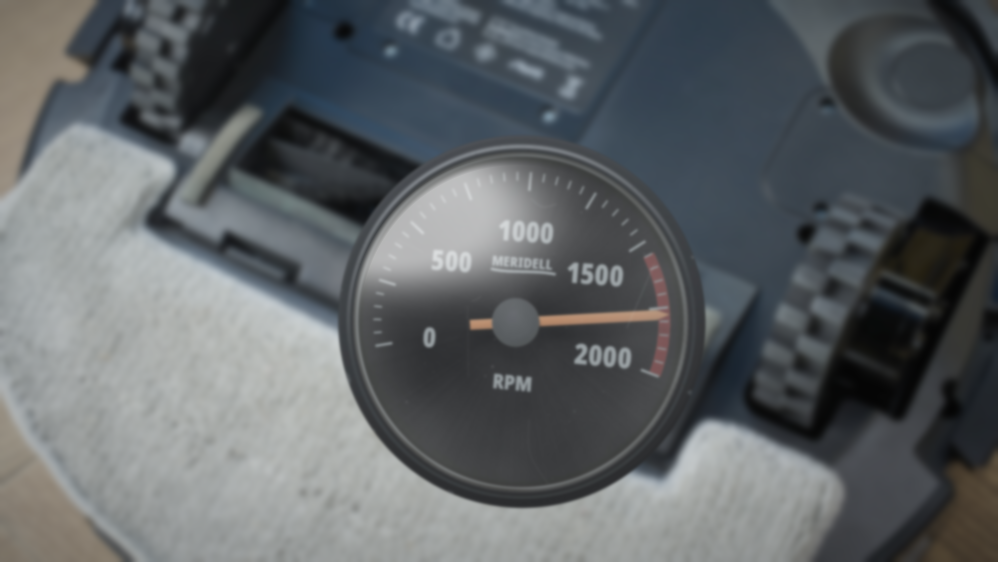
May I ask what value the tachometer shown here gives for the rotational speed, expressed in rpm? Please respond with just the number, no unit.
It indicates 1775
